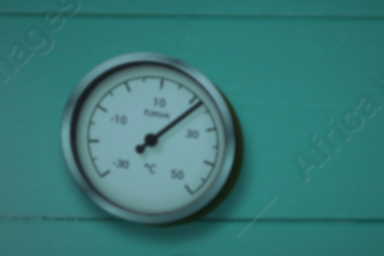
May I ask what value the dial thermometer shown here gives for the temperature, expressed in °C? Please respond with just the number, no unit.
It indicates 22.5
